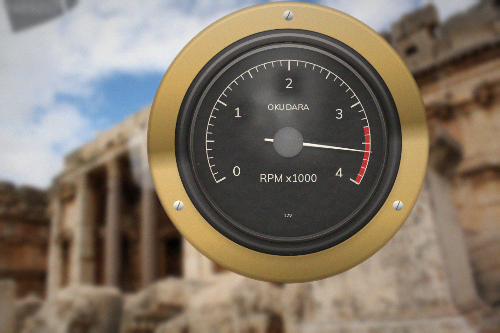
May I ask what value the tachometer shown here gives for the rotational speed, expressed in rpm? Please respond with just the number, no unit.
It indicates 3600
